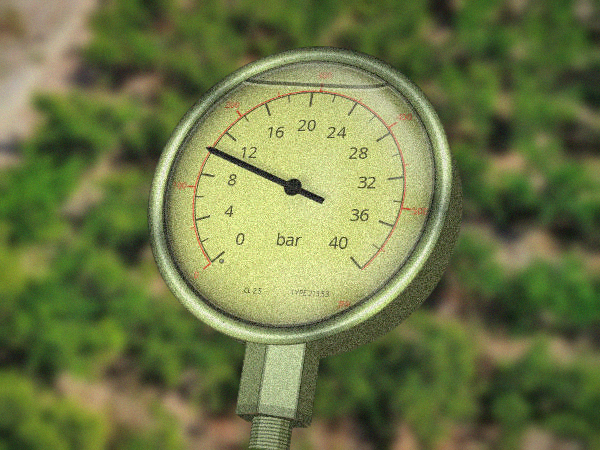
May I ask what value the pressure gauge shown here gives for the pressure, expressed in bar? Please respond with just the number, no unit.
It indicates 10
